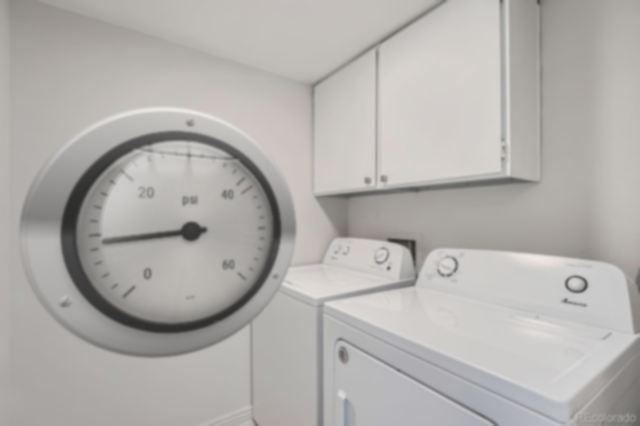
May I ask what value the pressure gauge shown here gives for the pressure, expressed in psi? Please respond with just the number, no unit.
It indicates 9
